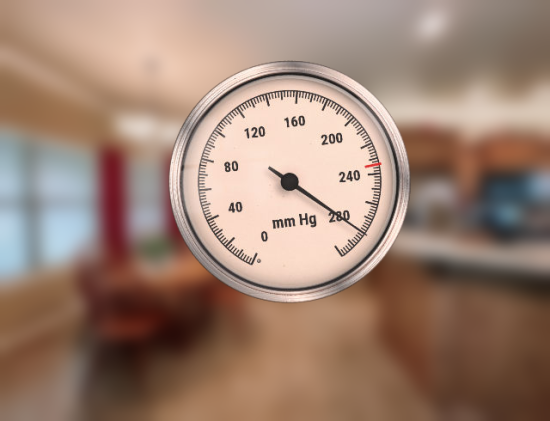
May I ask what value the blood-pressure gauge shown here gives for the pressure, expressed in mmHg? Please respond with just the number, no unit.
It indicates 280
